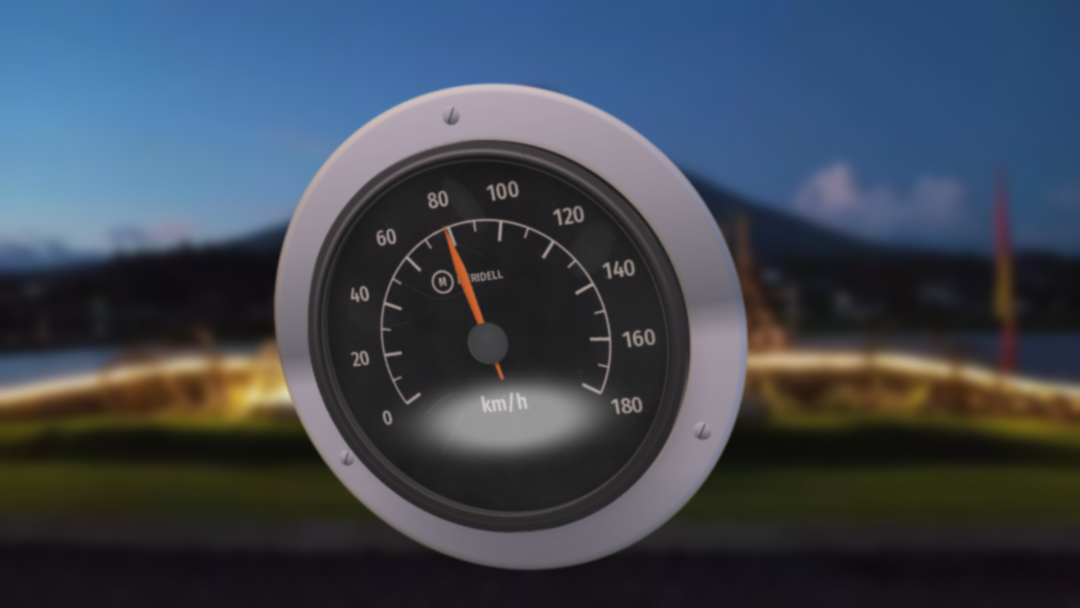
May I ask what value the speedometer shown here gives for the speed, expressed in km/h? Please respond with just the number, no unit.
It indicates 80
